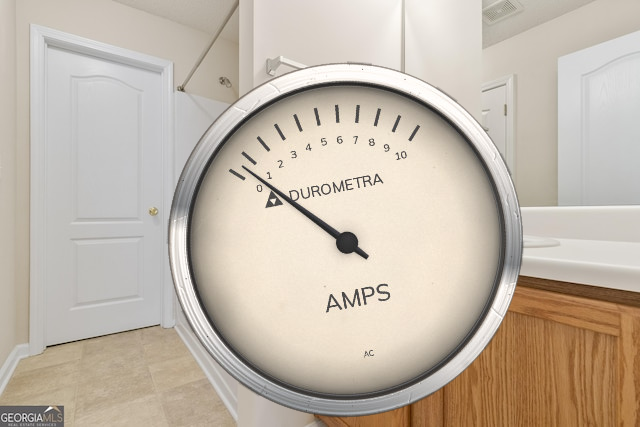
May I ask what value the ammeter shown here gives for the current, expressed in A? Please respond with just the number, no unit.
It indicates 0.5
